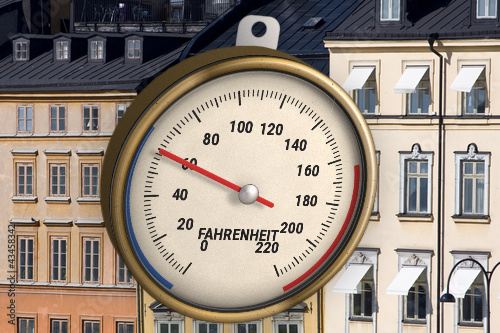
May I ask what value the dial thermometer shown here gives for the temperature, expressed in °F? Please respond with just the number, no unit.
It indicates 60
